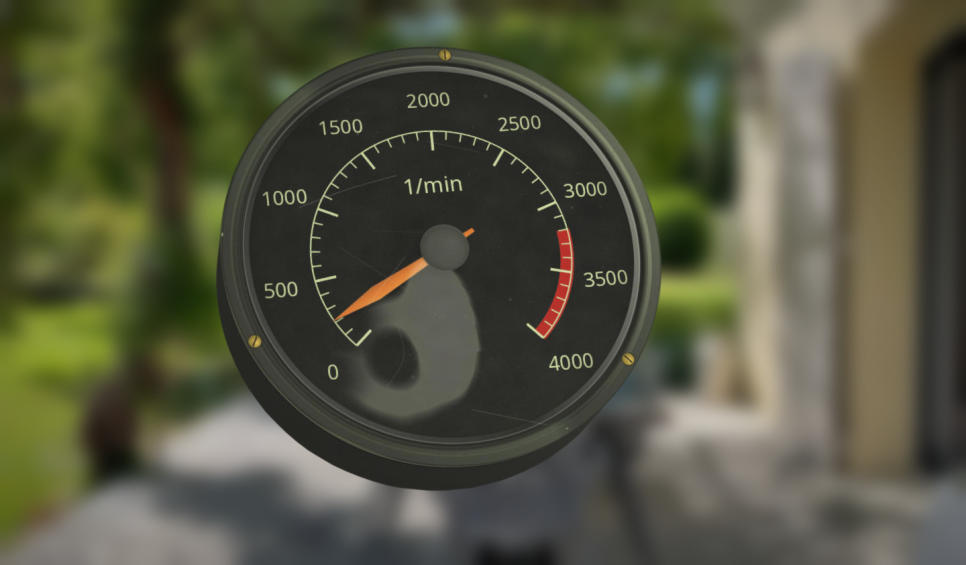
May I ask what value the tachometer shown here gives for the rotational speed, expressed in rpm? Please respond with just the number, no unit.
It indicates 200
